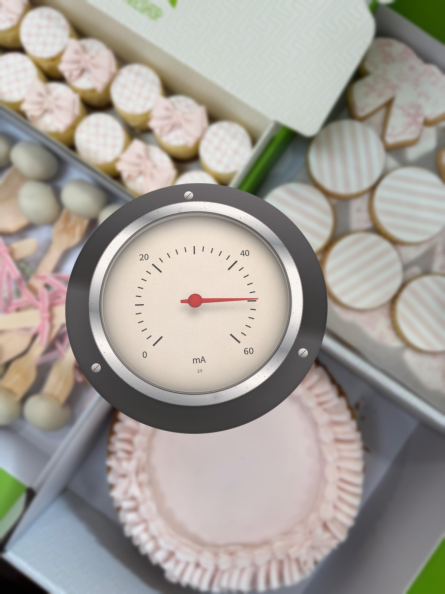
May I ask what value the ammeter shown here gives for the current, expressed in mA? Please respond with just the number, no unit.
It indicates 50
